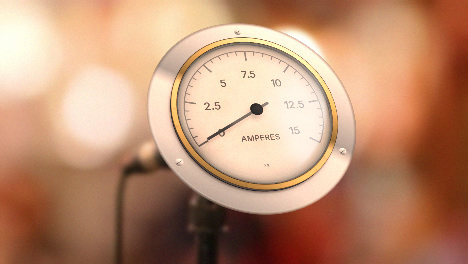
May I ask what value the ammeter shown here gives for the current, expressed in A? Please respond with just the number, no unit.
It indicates 0
